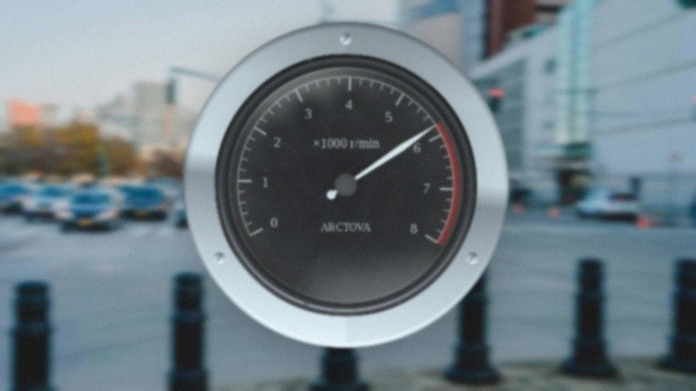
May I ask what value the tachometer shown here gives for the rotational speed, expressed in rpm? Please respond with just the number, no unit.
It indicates 5800
